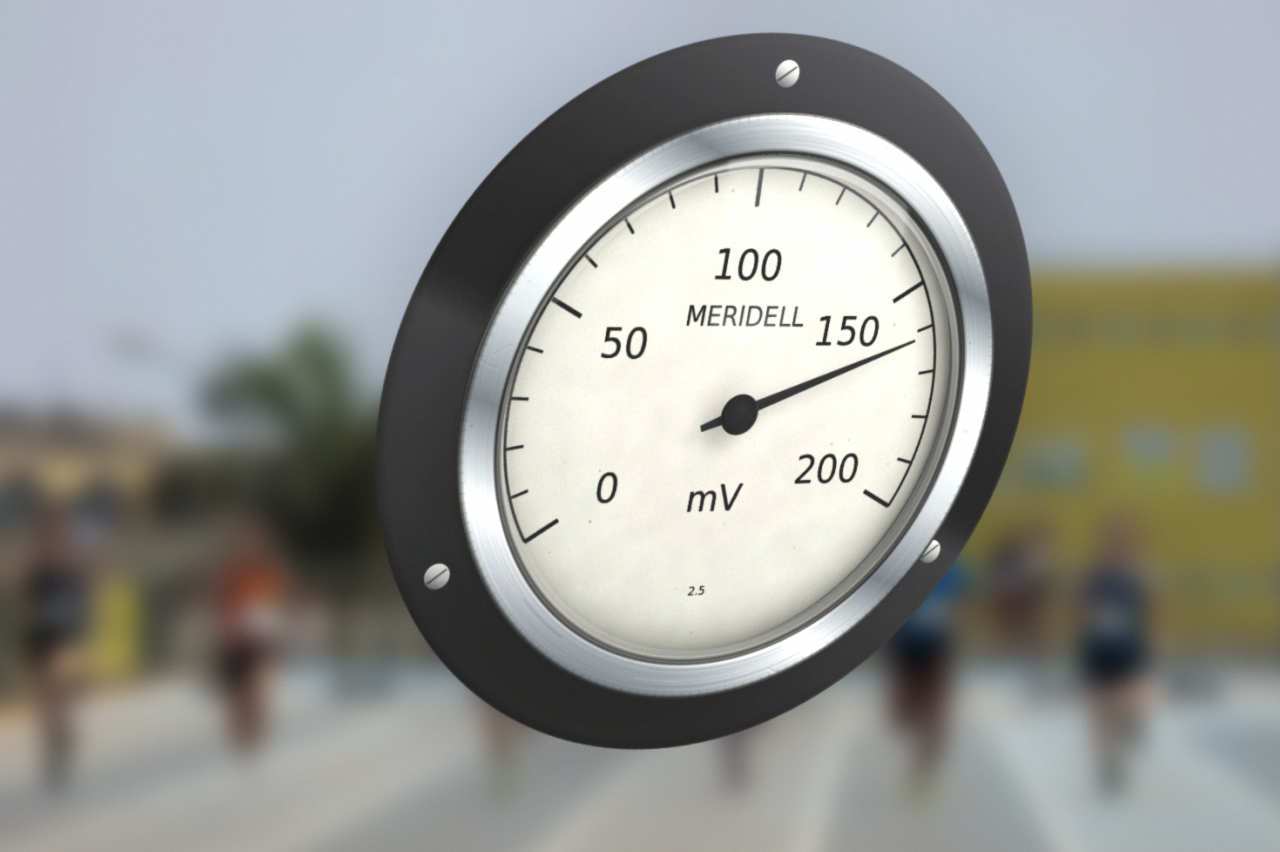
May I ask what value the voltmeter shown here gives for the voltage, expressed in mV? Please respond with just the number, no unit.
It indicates 160
